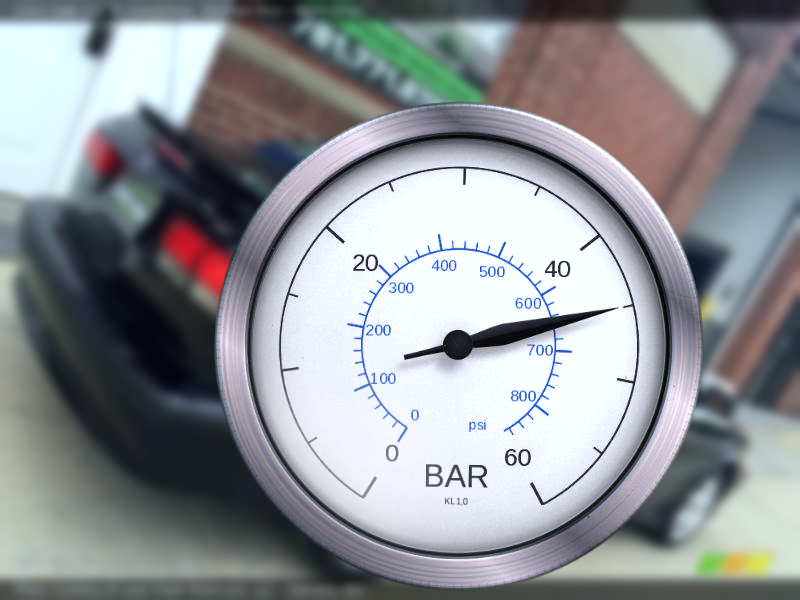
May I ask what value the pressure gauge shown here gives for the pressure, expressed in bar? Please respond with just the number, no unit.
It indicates 45
